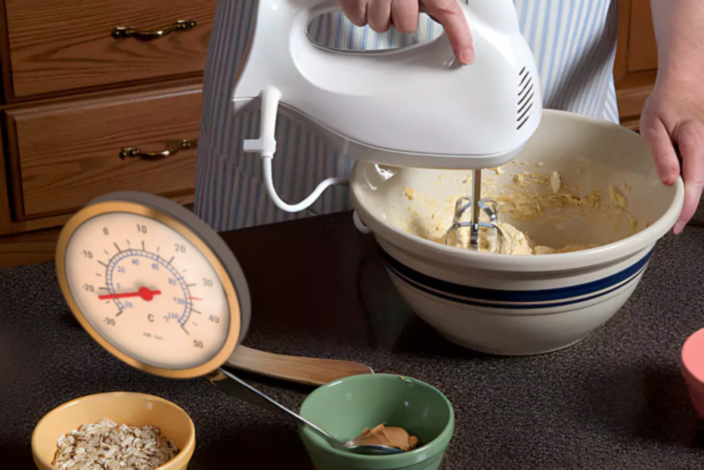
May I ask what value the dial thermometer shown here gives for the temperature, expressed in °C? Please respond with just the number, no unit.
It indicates -22.5
